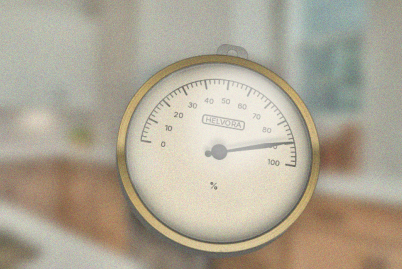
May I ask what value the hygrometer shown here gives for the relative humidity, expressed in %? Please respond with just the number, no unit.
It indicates 90
